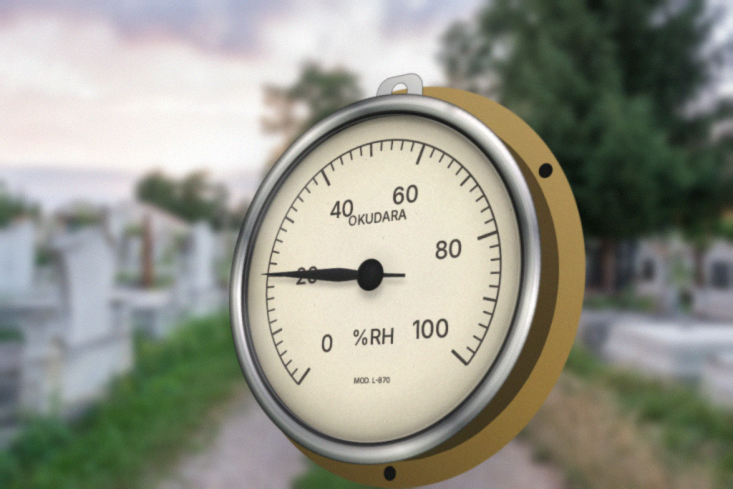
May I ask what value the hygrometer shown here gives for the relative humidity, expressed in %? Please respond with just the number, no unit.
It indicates 20
